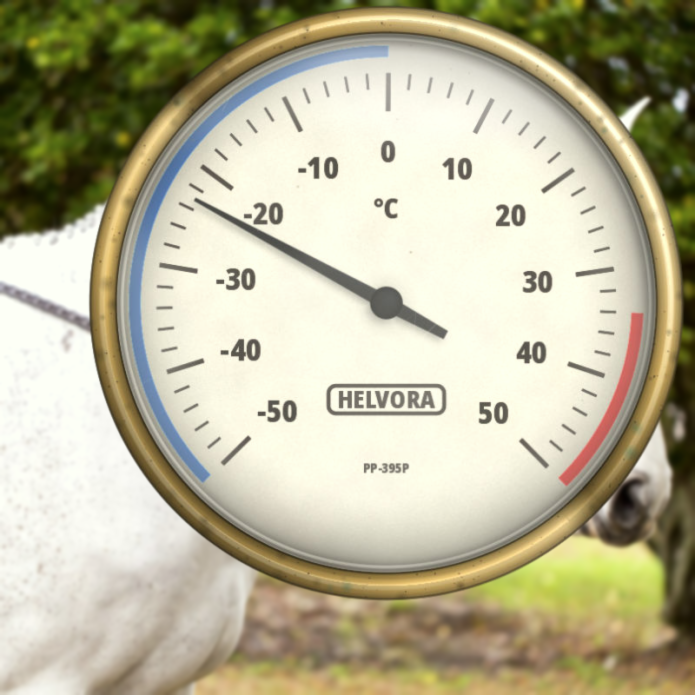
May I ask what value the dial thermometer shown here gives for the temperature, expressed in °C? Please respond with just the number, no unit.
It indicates -23
